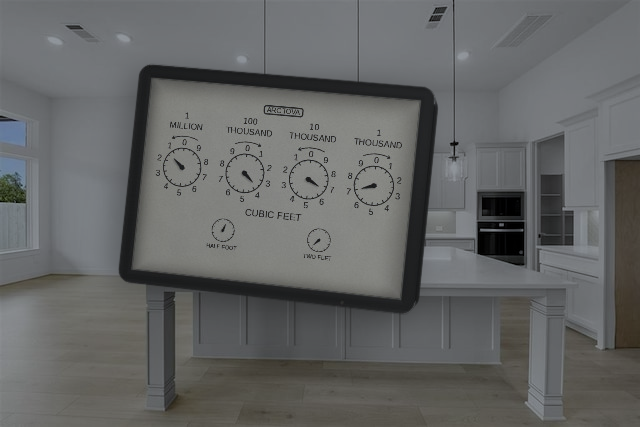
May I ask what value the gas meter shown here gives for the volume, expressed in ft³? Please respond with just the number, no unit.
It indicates 136700
